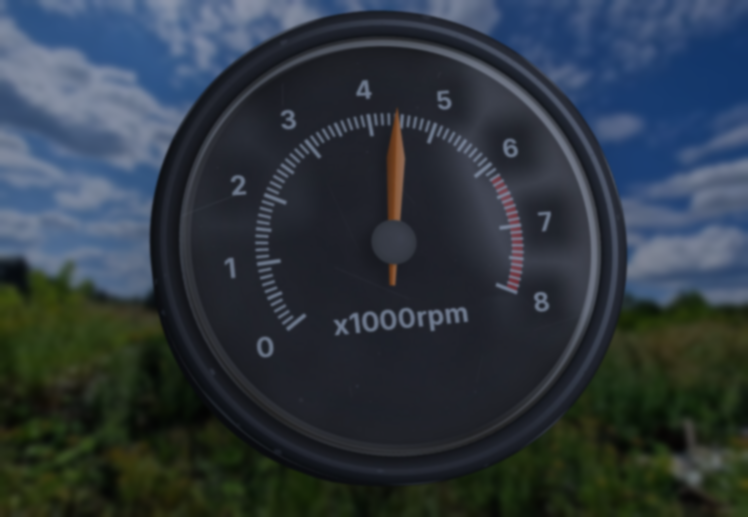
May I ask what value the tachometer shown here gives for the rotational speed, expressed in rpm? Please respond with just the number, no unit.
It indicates 4400
